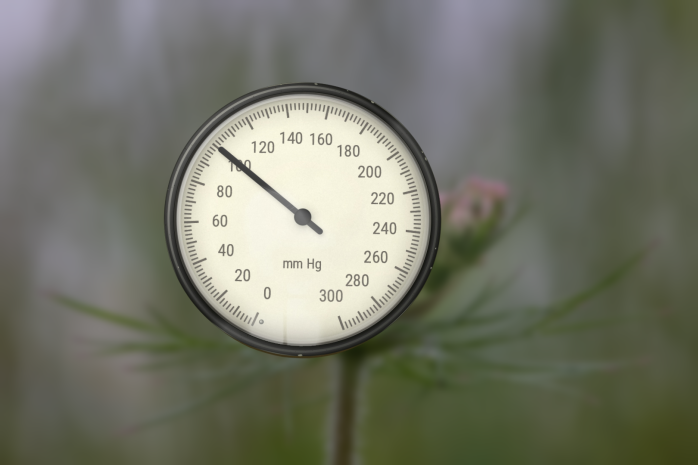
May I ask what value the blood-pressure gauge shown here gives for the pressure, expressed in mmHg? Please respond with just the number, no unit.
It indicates 100
